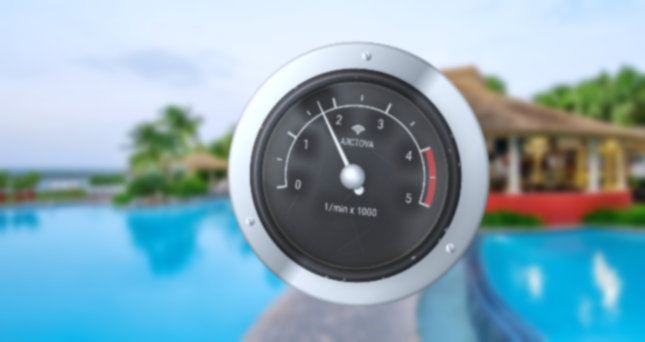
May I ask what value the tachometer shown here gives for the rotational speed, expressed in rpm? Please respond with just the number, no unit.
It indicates 1750
